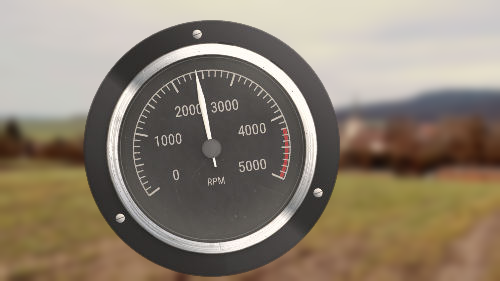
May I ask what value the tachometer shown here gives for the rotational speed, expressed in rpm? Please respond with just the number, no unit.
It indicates 2400
